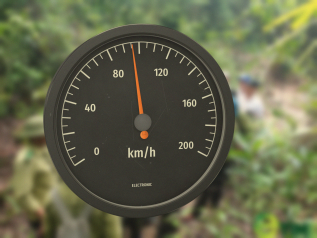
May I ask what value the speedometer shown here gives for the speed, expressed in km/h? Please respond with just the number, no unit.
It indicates 95
